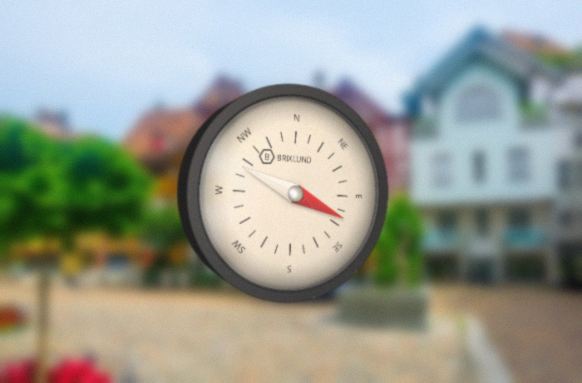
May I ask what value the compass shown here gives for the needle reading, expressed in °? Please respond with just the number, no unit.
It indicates 112.5
